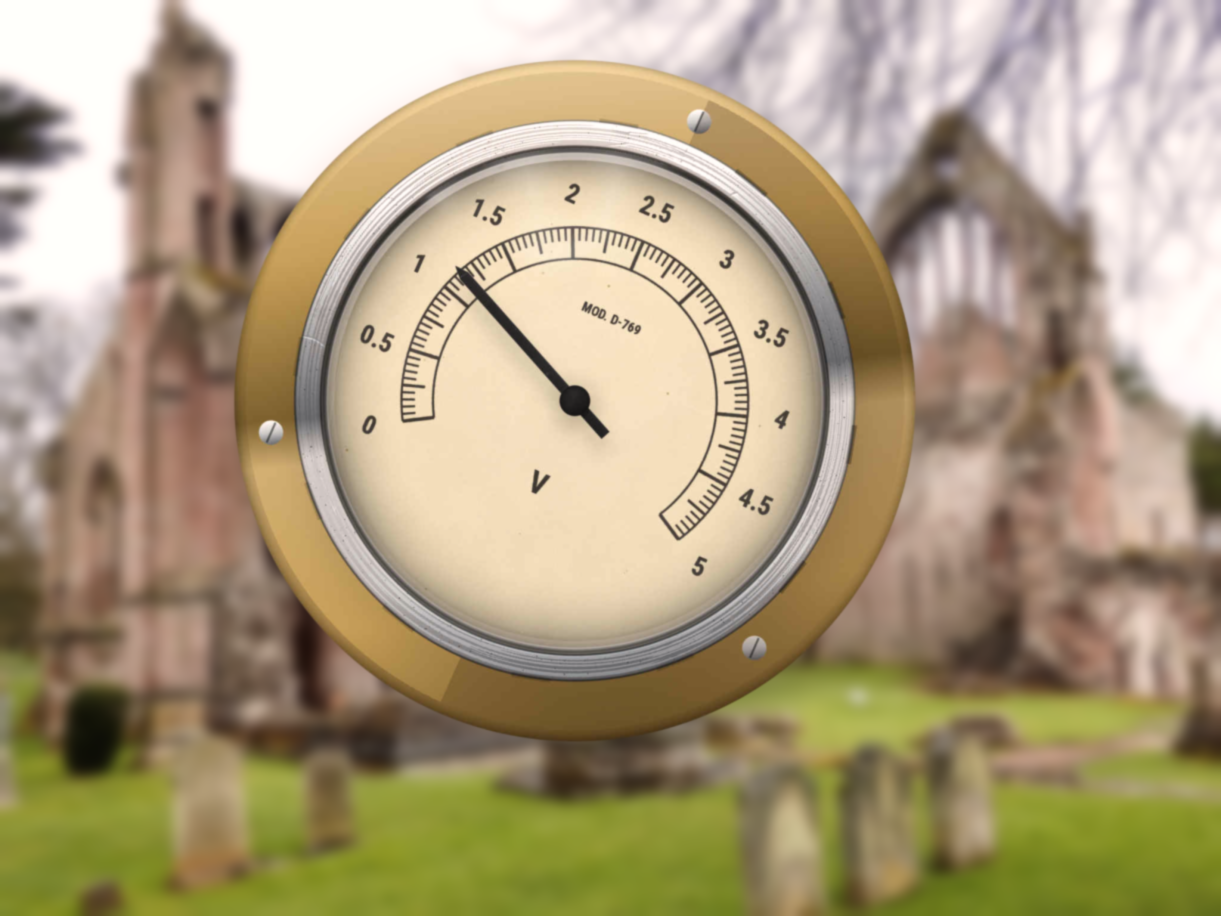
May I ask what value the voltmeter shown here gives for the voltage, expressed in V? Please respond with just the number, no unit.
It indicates 1.15
